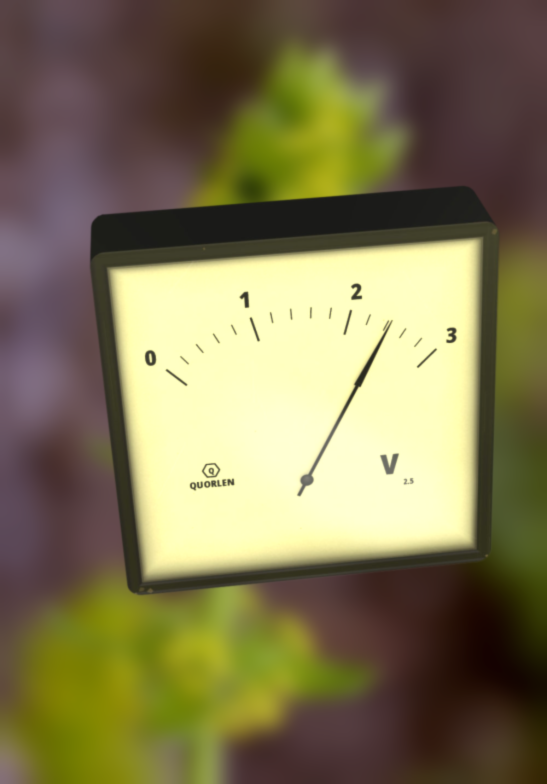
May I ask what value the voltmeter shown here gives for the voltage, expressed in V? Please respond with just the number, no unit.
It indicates 2.4
